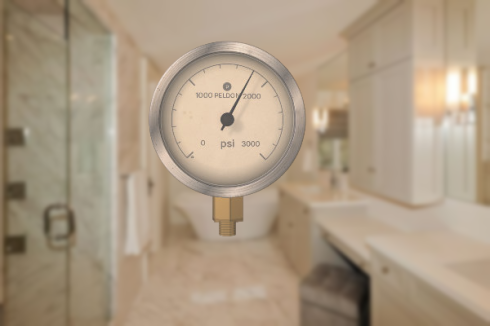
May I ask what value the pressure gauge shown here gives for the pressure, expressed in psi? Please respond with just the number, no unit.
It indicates 1800
